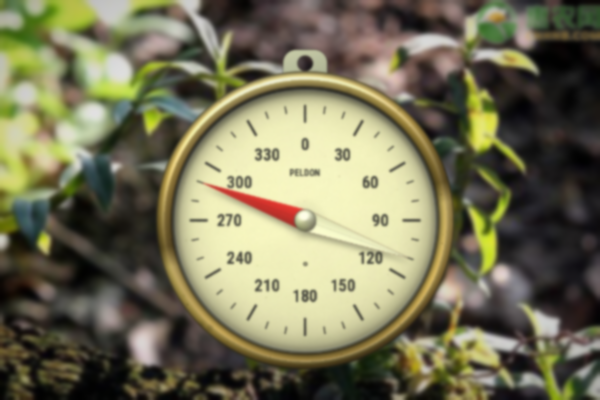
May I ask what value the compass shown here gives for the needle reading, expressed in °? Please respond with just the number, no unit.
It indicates 290
